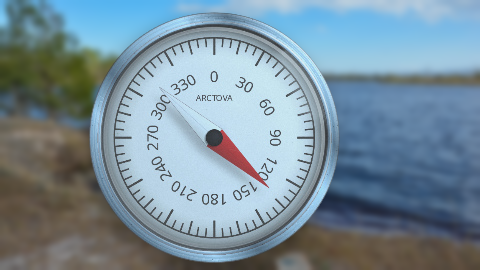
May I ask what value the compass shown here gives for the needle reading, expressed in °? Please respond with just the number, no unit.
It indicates 132.5
